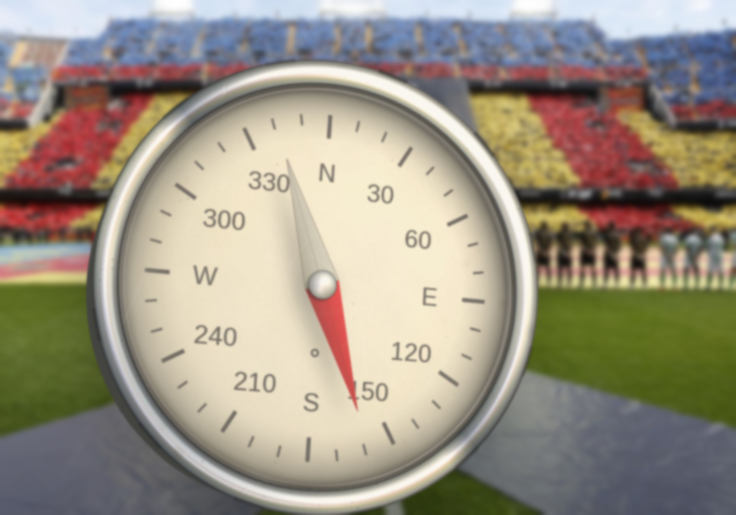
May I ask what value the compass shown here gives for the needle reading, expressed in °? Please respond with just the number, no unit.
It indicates 160
